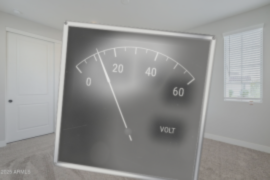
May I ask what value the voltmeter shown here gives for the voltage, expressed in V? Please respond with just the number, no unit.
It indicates 12.5
